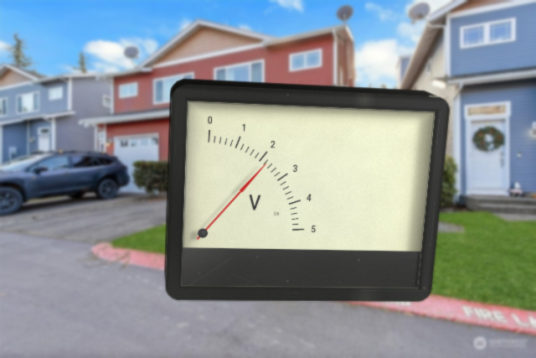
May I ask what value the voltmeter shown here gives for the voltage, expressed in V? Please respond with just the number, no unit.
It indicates 2.2
